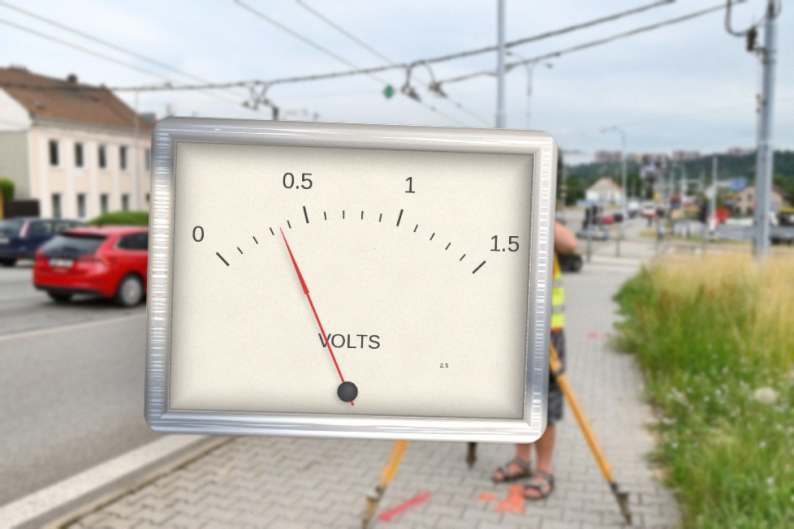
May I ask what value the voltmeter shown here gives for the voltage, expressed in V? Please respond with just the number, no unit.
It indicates 0.35
